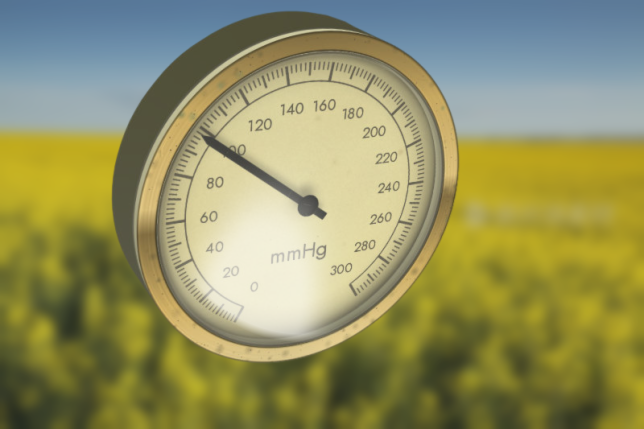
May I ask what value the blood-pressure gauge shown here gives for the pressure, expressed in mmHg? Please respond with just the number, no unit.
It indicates 98
